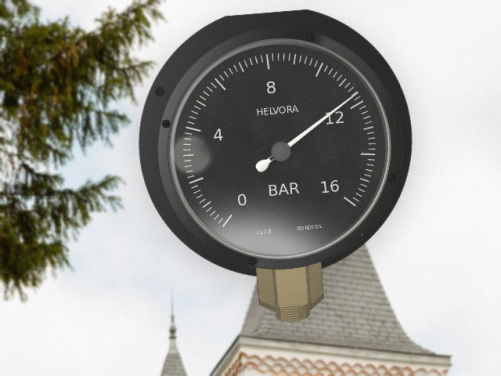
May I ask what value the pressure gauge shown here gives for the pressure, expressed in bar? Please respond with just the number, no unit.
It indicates 11.6
